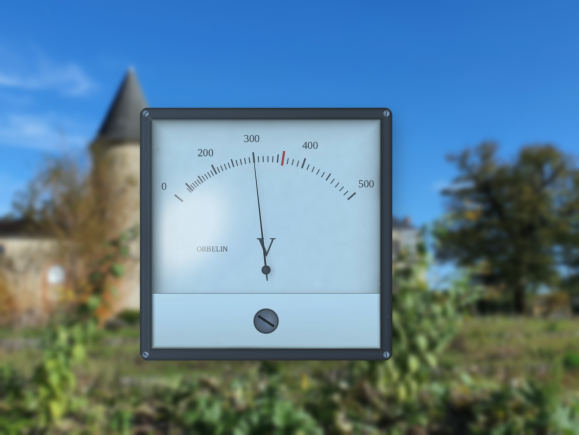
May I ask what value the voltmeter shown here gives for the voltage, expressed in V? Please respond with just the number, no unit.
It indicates 300
